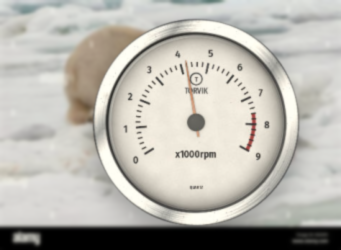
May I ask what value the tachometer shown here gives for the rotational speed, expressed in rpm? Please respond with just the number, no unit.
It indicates 4200
